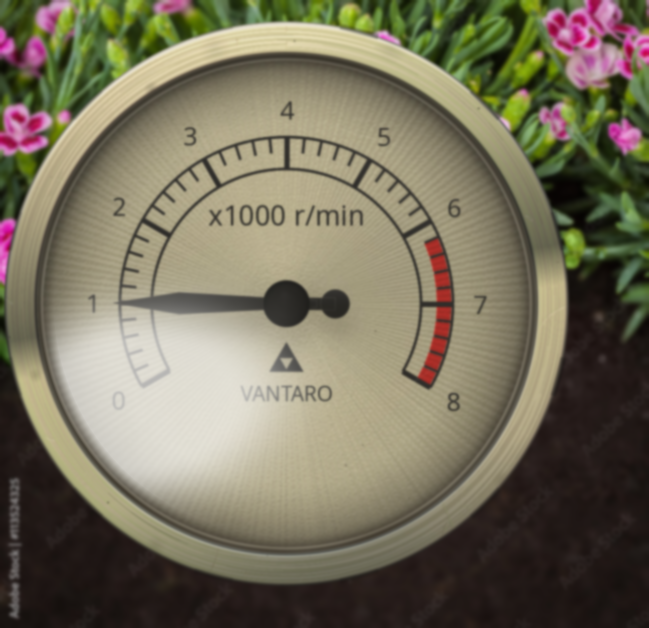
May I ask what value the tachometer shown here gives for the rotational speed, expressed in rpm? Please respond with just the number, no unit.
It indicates 1000
